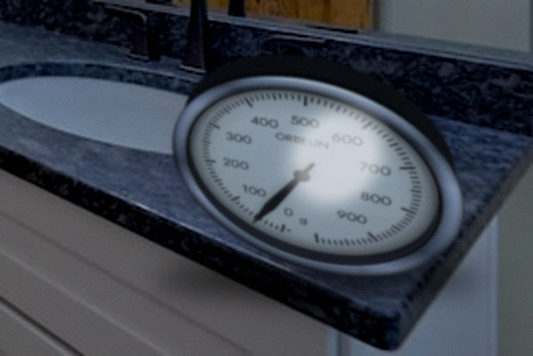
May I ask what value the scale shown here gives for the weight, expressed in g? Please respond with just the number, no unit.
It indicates 50
